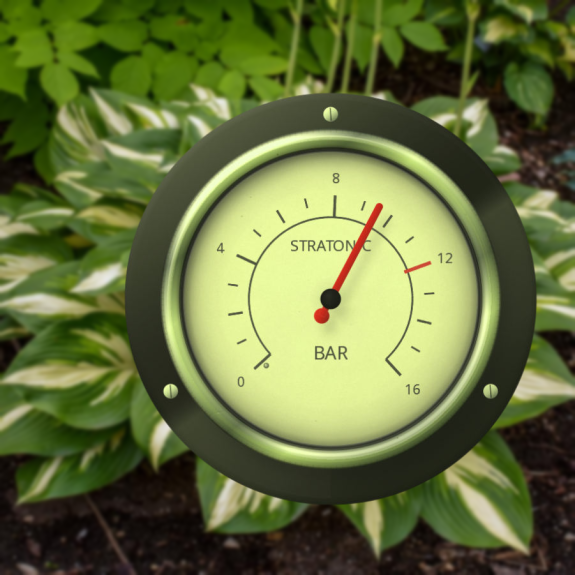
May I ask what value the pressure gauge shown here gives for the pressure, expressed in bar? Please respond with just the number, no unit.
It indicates 9.5
